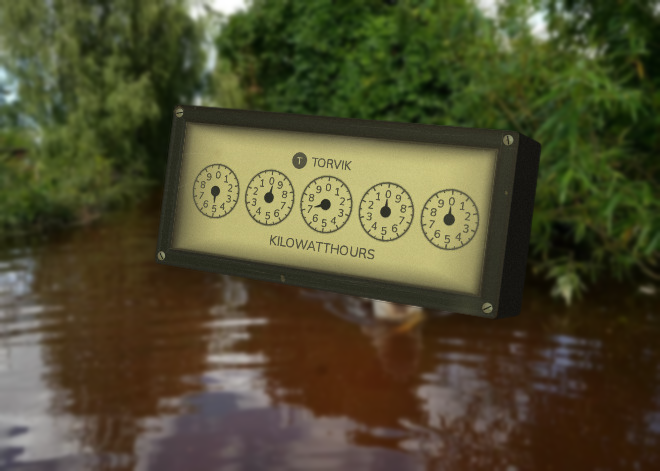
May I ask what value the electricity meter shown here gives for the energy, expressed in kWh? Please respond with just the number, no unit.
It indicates 49700
